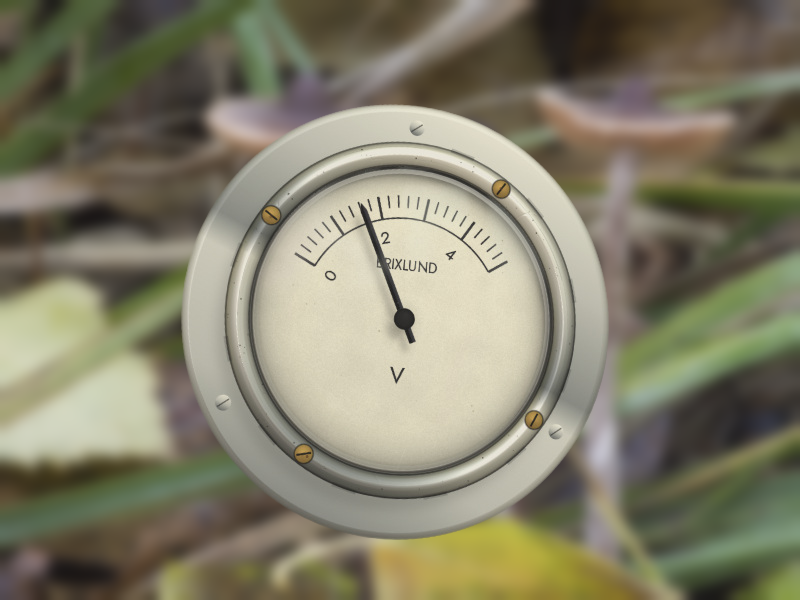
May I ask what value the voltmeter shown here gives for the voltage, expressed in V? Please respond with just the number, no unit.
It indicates 1.6
